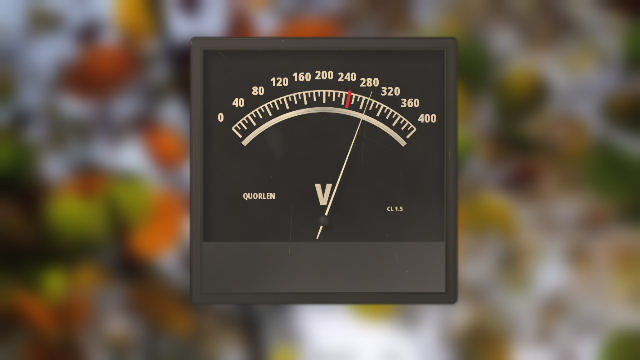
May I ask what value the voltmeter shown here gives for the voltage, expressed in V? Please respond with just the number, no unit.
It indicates 290
